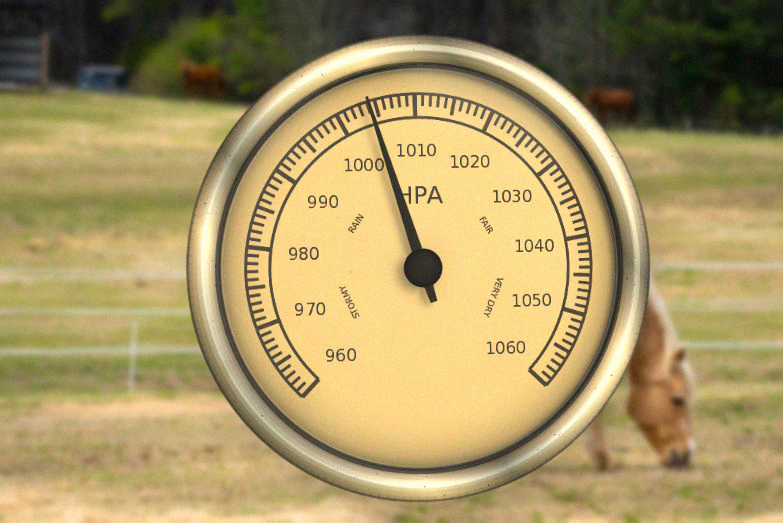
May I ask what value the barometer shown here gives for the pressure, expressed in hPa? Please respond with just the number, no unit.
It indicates 1004
